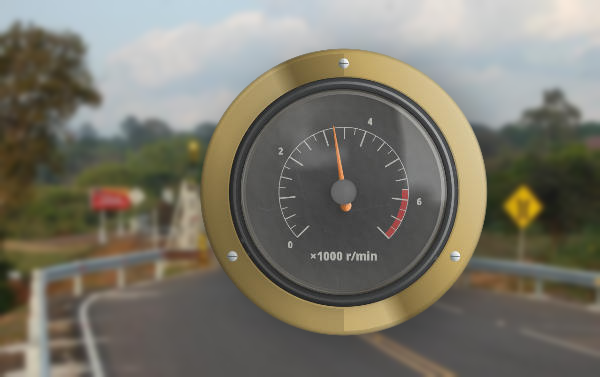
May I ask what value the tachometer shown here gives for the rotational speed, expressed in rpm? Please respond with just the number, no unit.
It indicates 3250
